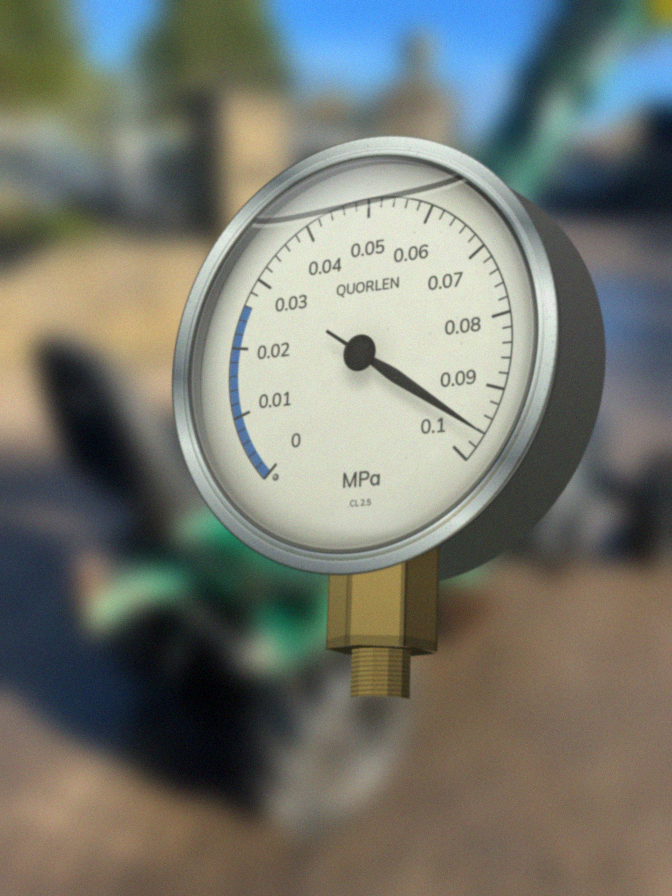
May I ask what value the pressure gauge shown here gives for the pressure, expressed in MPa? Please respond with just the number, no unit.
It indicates 0.096
